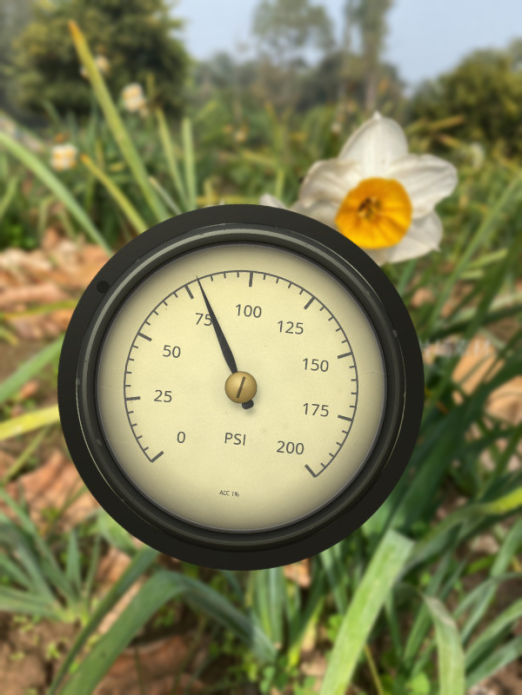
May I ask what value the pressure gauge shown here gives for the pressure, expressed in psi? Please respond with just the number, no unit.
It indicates 80
